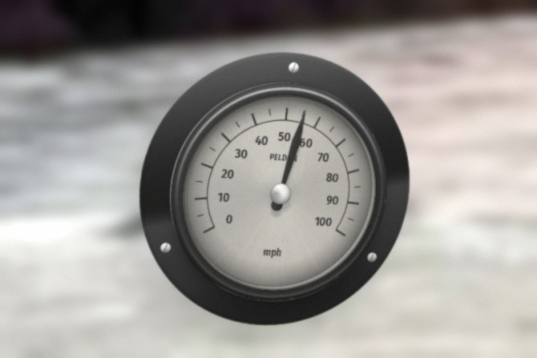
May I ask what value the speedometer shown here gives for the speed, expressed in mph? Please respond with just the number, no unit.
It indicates 55
